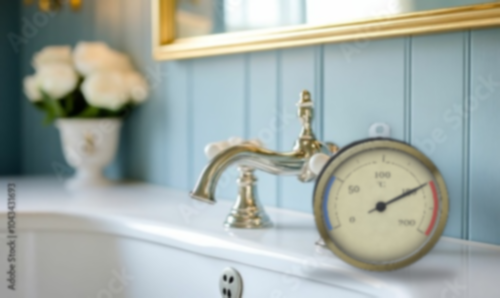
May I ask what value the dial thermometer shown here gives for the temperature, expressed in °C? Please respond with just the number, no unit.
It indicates 150
